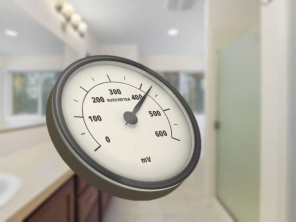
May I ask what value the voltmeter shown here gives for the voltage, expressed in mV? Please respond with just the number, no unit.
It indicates 425
